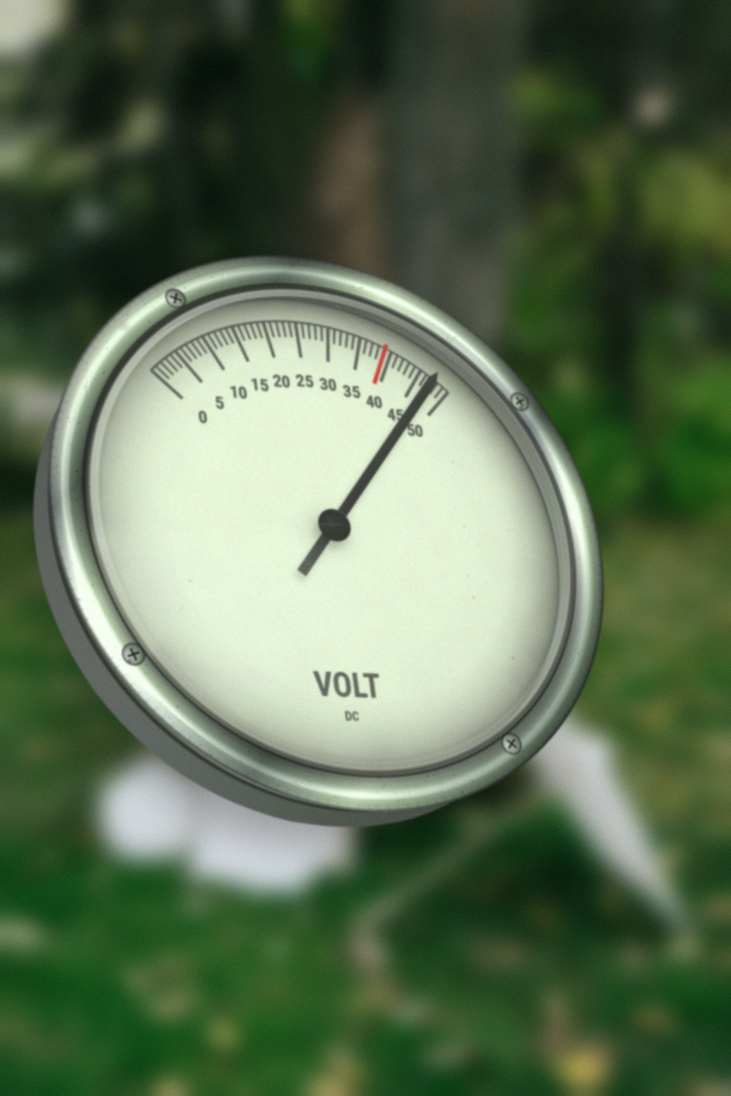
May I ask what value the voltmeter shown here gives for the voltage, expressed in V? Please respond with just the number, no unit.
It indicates 47
